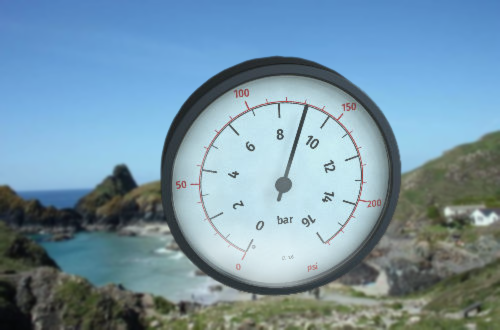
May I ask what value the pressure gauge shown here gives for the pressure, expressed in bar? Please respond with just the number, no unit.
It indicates 9
